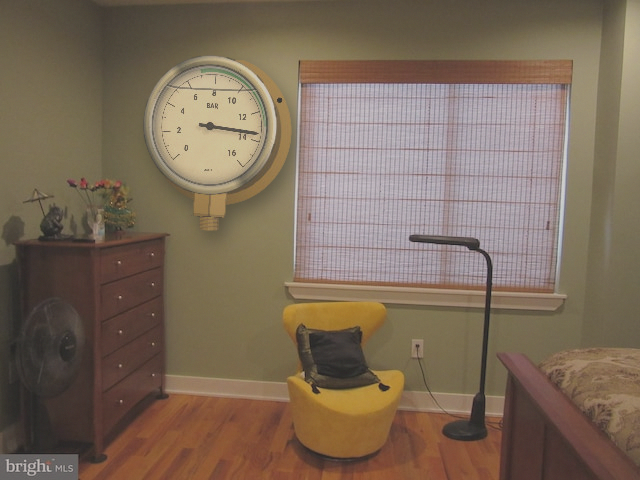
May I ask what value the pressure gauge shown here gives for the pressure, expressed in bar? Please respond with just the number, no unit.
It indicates 13.5
